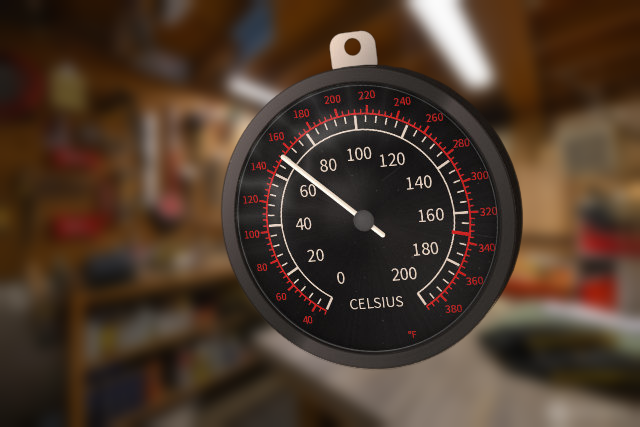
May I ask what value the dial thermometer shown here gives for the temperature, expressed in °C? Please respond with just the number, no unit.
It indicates 68
